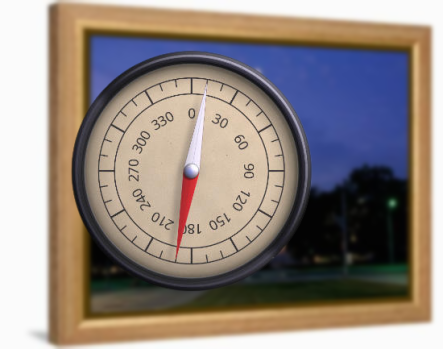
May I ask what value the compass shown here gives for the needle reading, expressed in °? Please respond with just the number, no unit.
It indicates 190
